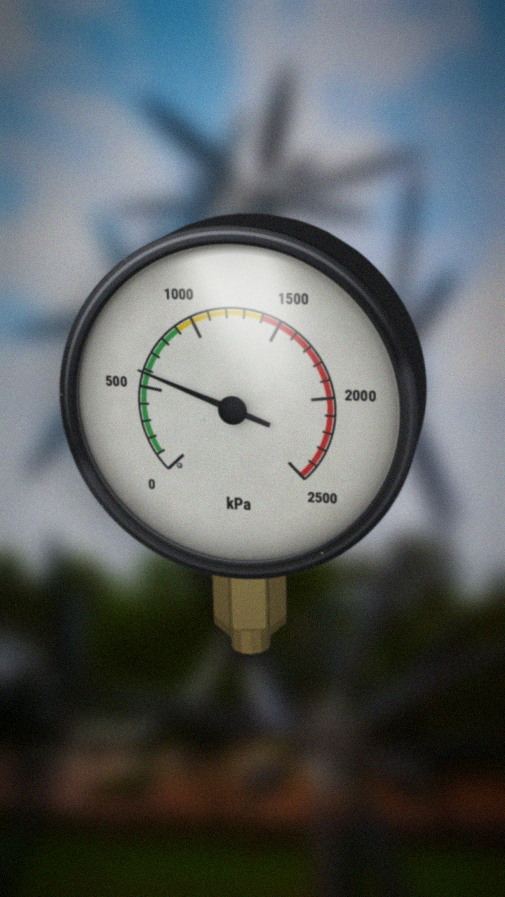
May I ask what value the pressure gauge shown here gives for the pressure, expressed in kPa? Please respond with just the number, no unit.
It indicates 600
